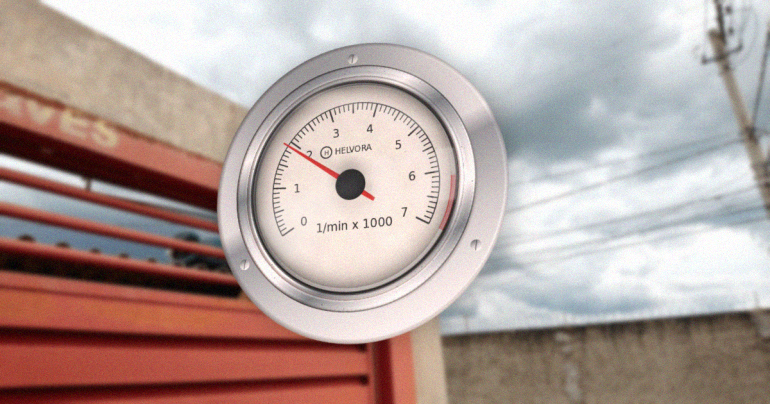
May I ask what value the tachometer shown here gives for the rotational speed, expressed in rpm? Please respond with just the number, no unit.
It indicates 1900
